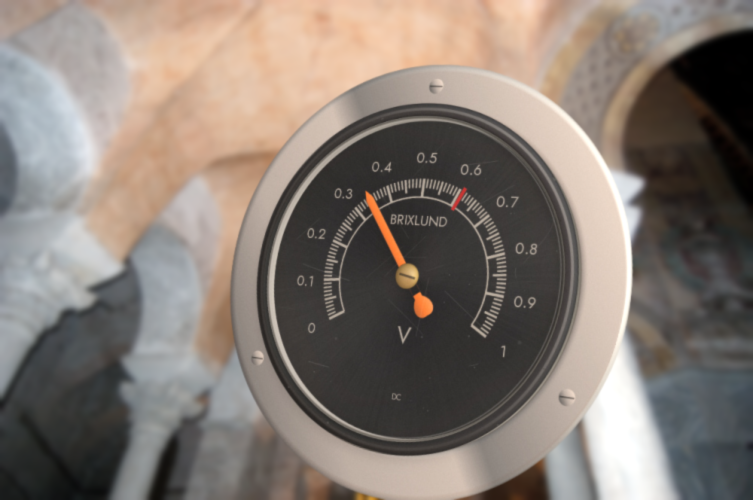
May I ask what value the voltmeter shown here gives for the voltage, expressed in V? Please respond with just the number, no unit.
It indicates 0.35
